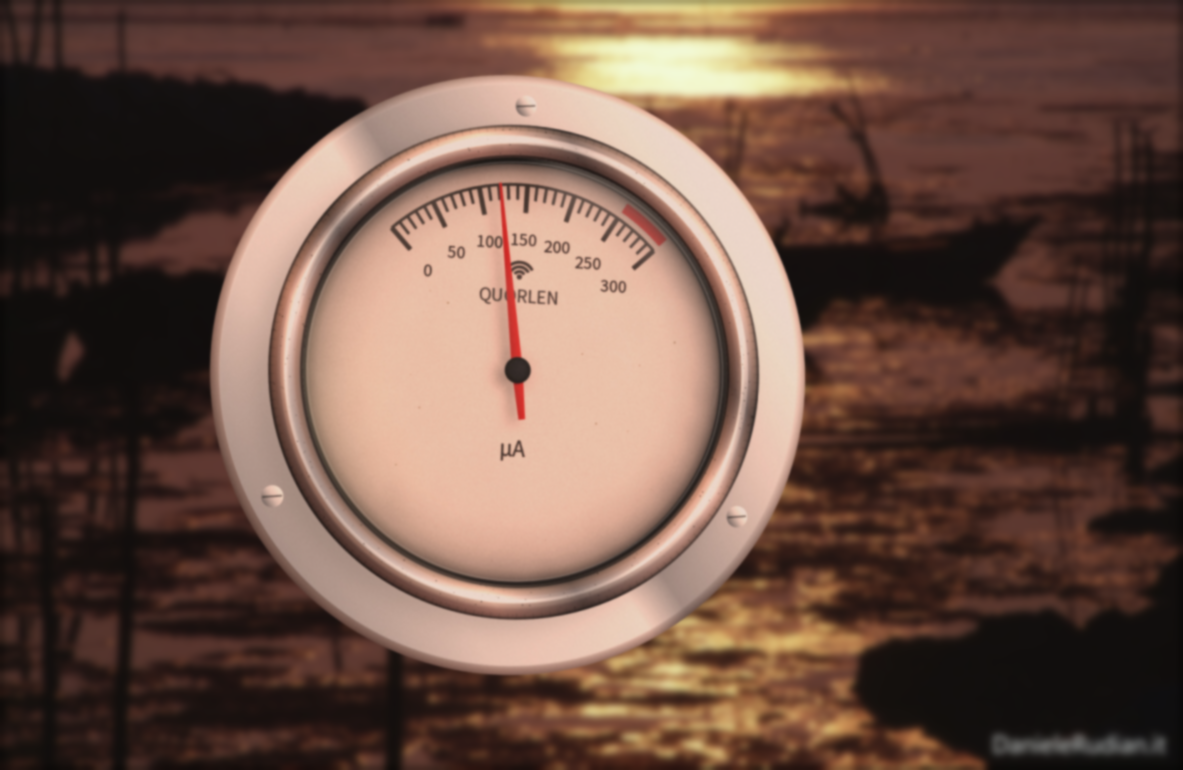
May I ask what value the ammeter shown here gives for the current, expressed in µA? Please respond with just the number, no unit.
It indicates 120
